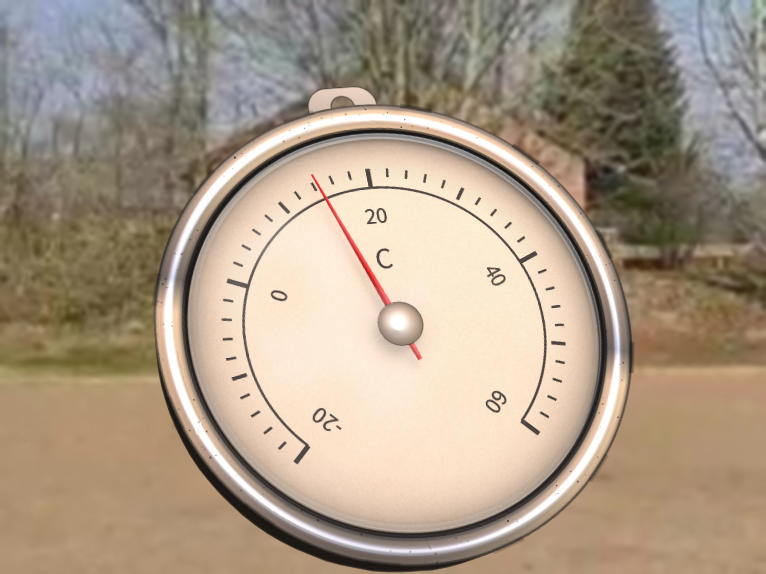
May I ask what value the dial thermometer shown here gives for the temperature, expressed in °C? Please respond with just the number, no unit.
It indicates 14
